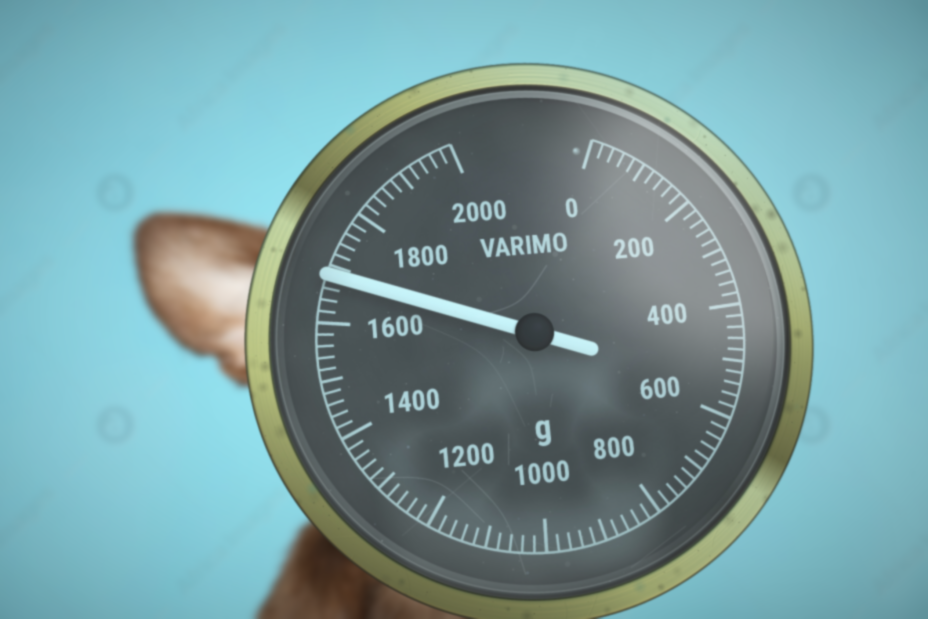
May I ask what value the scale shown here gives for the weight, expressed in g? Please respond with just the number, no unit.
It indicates 1680
